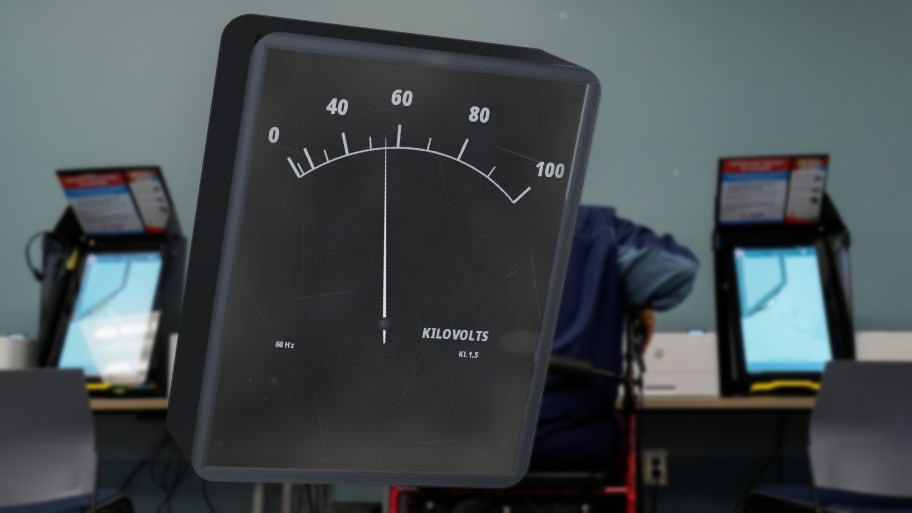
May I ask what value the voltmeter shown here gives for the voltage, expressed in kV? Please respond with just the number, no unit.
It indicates 55
